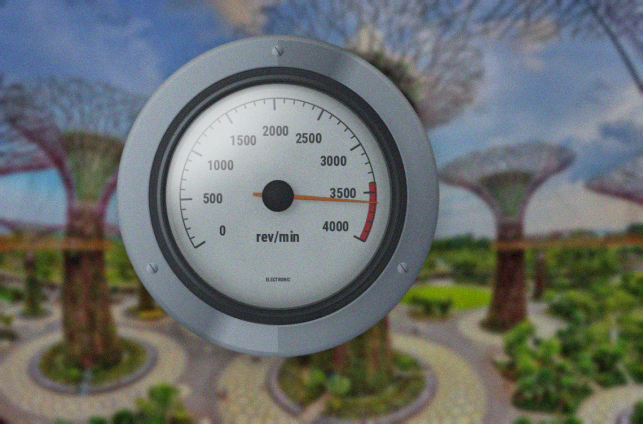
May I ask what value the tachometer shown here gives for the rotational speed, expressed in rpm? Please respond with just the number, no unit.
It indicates 3600
